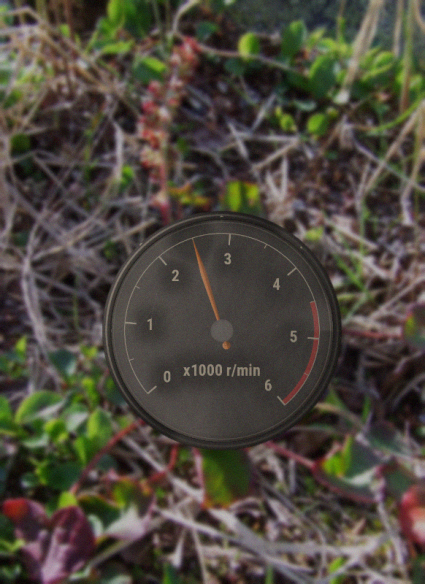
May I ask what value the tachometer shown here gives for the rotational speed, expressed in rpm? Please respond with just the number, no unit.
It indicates 2500
